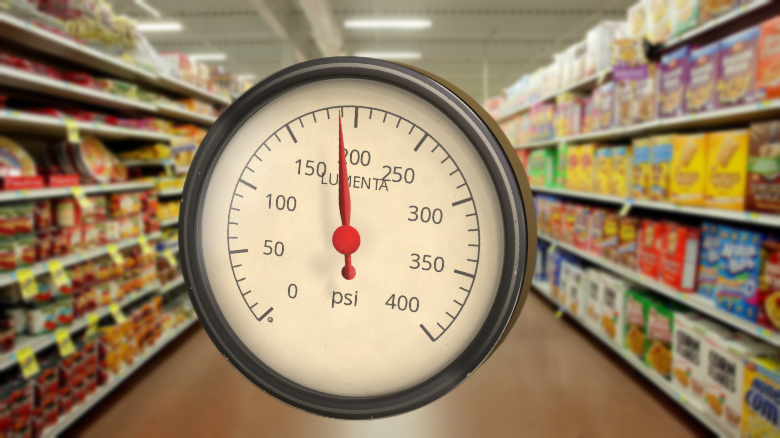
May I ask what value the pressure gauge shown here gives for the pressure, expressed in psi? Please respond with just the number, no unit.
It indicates 190
